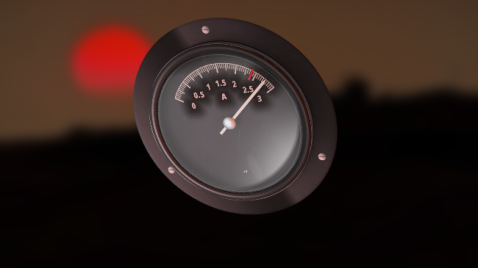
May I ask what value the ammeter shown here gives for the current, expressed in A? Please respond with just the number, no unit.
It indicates 2.75
